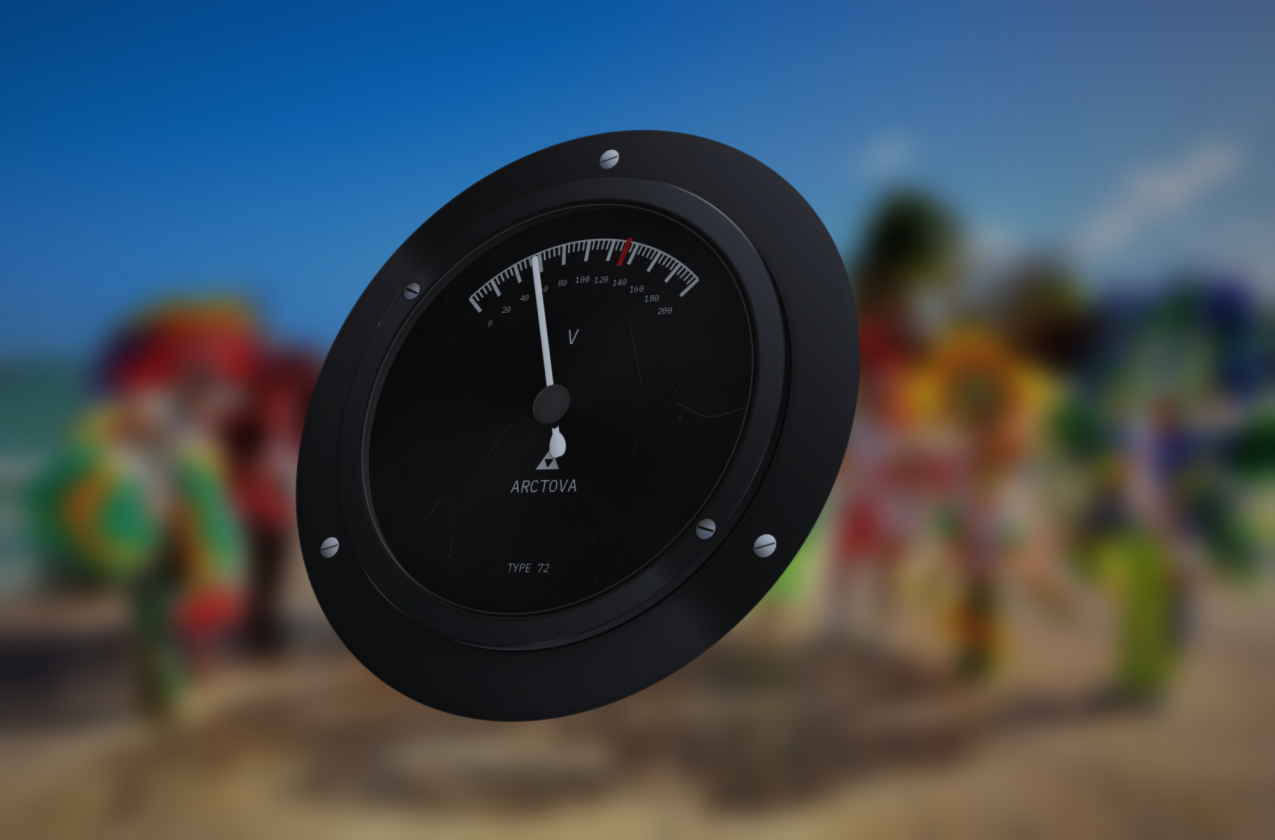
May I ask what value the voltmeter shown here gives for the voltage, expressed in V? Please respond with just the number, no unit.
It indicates 60
